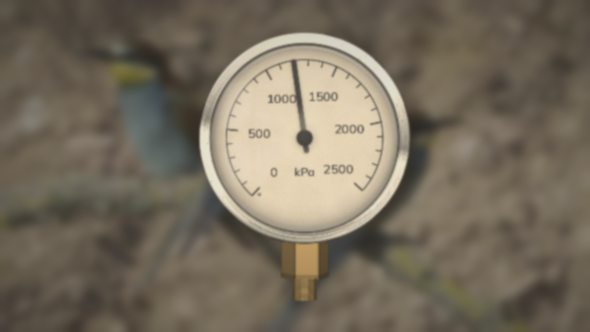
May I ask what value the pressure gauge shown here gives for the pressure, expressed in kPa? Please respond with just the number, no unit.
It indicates 1200
